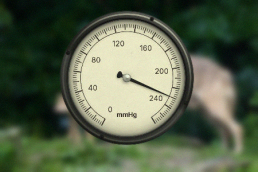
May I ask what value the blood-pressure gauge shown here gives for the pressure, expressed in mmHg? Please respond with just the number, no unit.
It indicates 230
